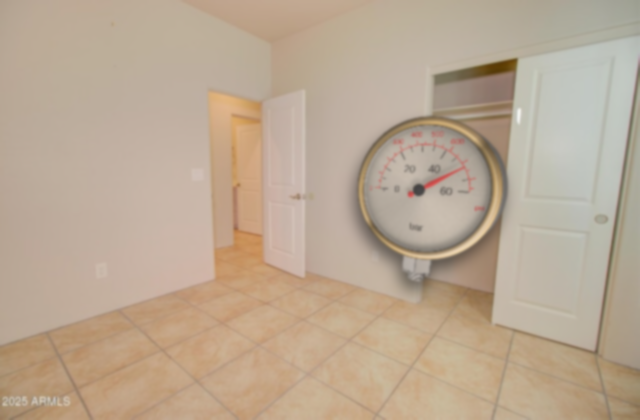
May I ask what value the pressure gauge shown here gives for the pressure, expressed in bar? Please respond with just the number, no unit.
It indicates 50
